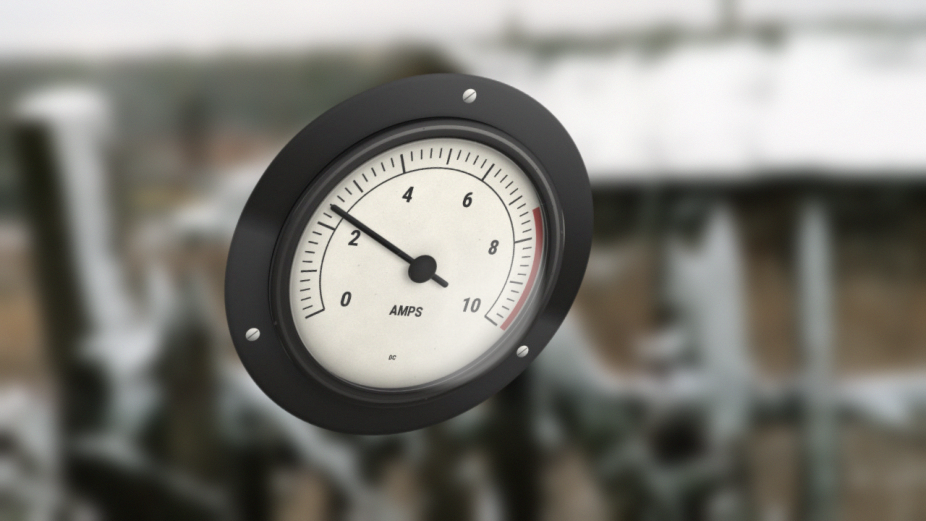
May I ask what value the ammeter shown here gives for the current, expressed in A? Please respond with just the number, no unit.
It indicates 2.4
